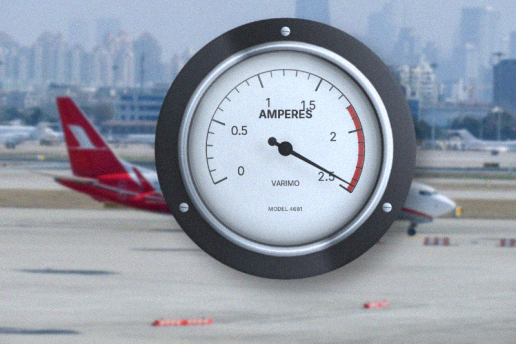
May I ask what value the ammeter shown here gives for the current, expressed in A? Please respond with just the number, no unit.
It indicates 2.45
